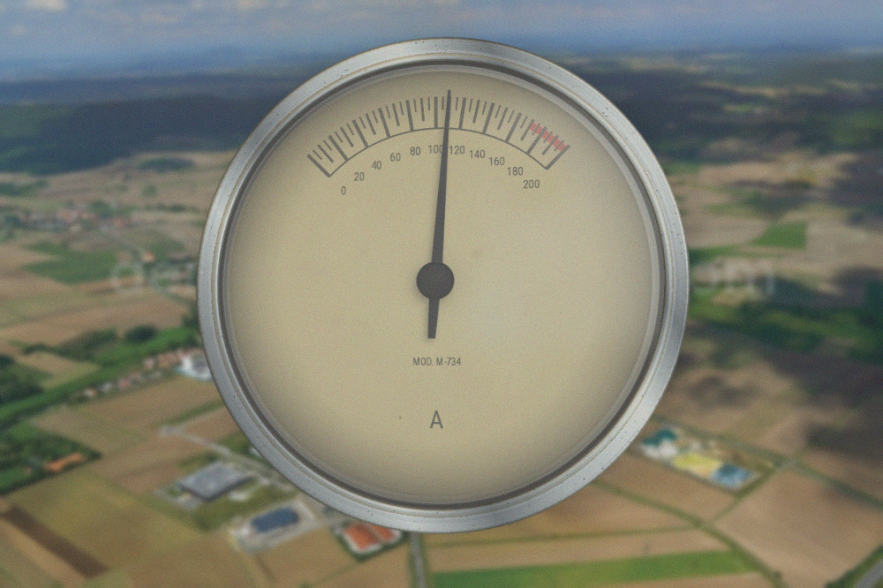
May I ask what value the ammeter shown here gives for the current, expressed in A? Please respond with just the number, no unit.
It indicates 110
